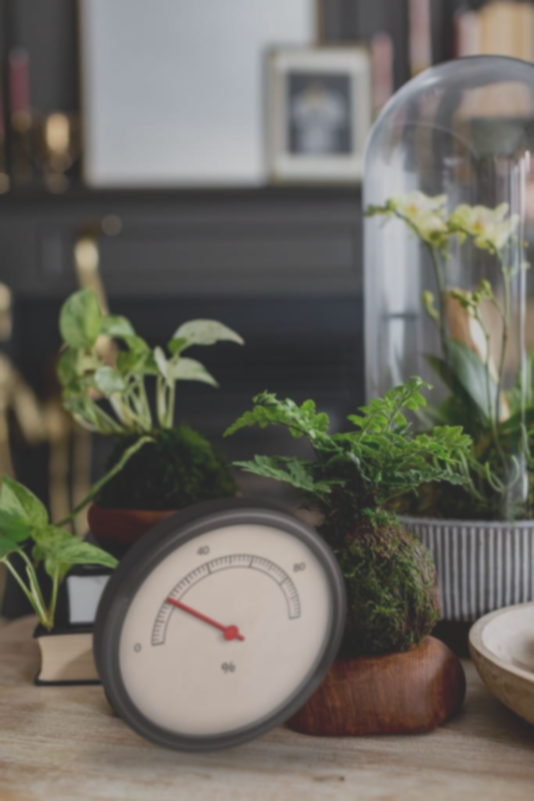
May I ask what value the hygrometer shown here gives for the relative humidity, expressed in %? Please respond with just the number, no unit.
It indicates 20
